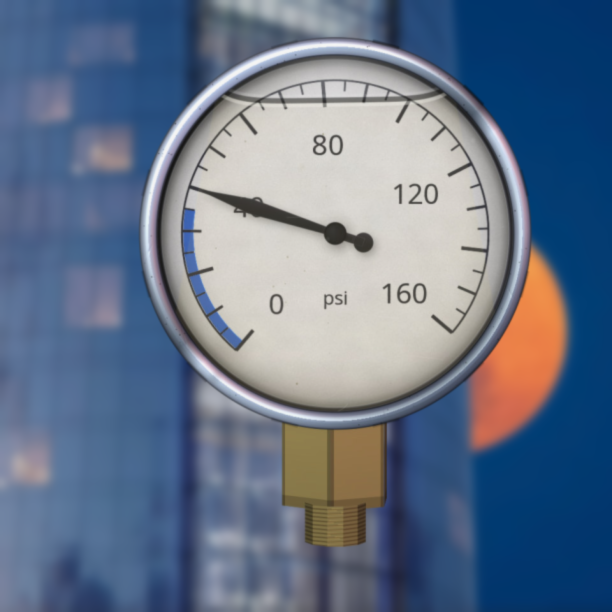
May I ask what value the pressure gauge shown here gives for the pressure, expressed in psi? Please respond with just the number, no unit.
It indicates 40
